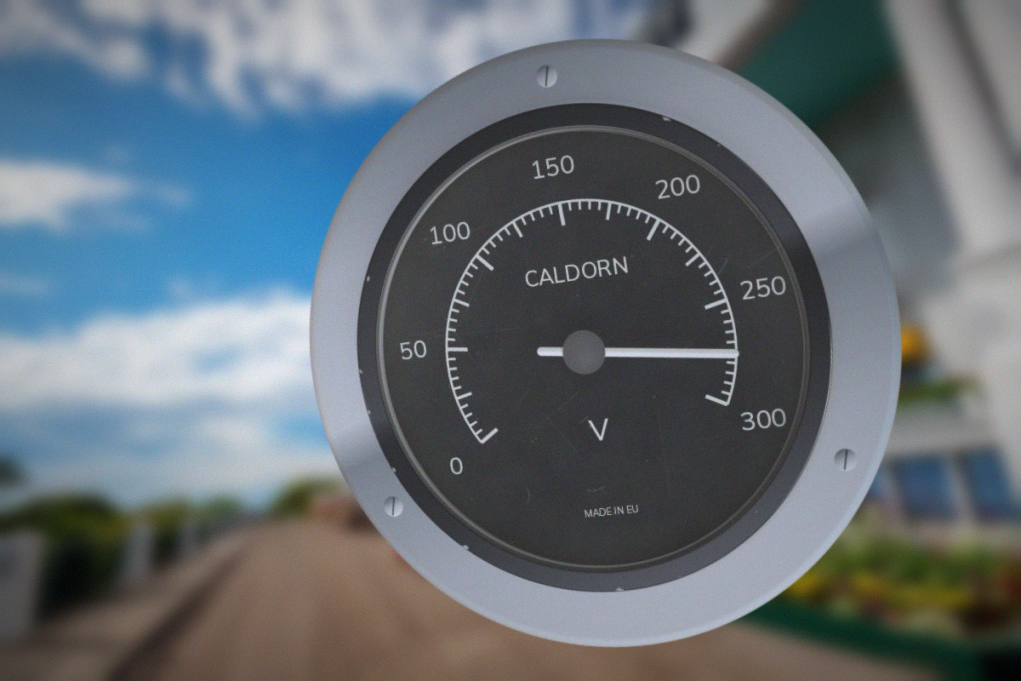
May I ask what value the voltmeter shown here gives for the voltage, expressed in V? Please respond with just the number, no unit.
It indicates 275
